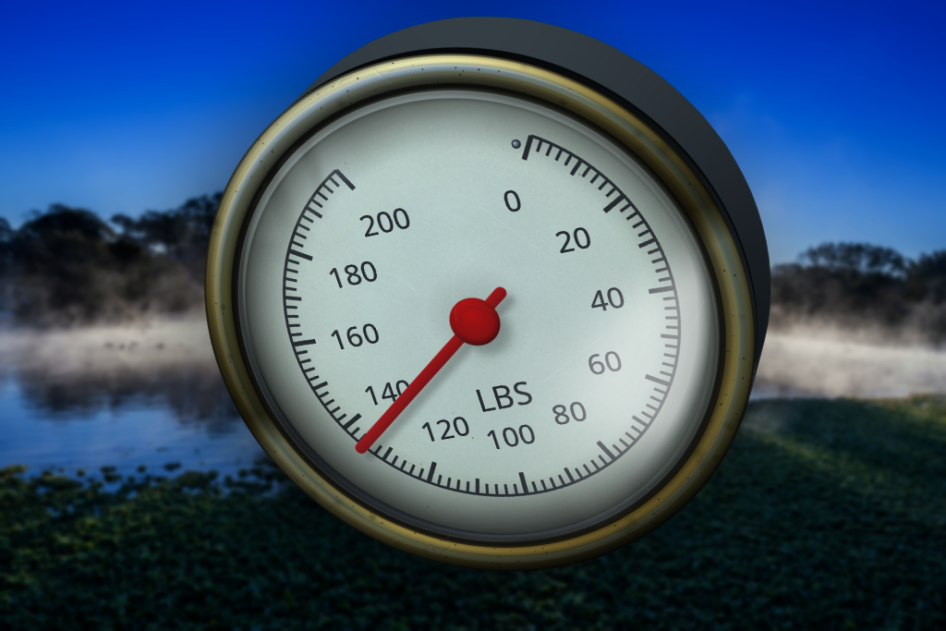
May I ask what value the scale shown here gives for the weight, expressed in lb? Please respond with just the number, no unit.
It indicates 135
